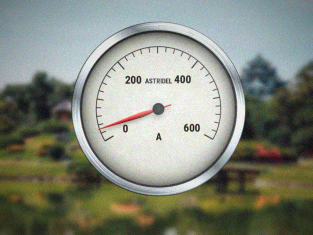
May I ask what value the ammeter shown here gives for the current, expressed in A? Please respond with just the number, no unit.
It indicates 30
